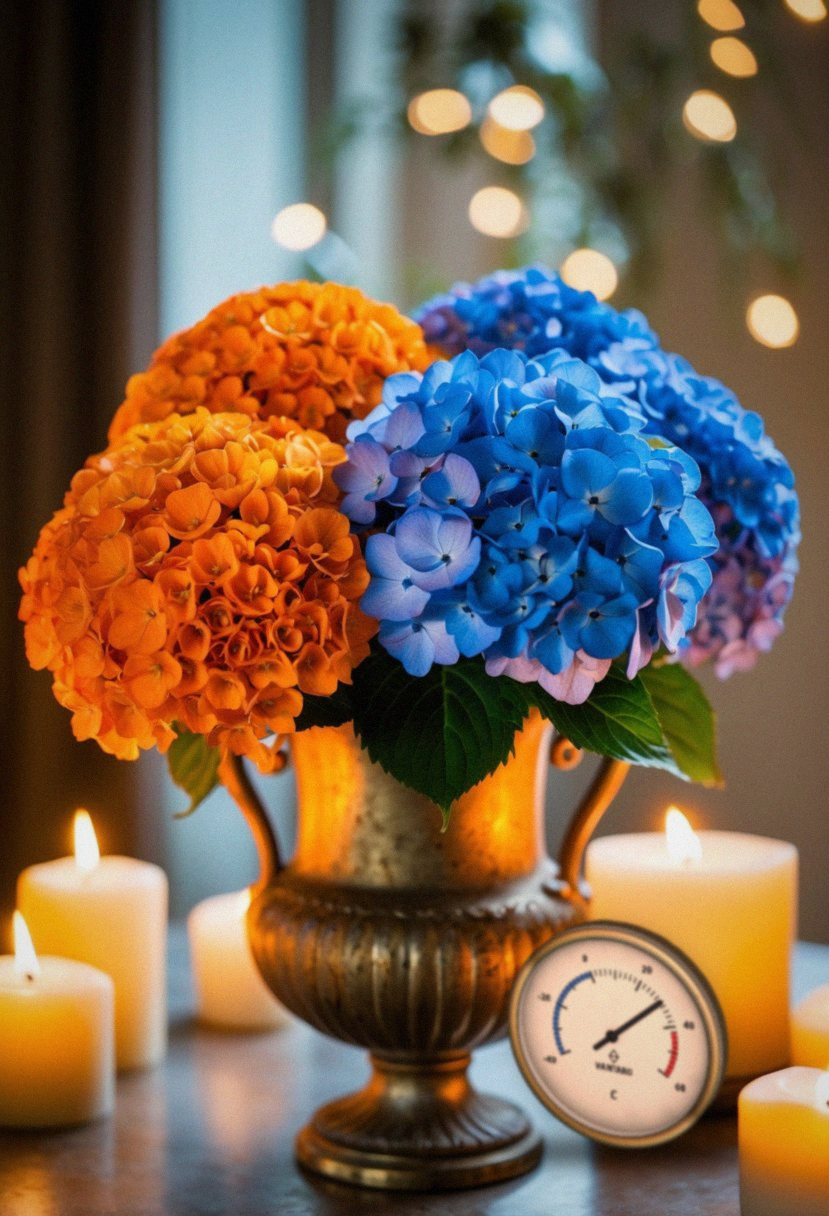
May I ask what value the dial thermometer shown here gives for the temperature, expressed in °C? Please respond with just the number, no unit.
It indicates 30
